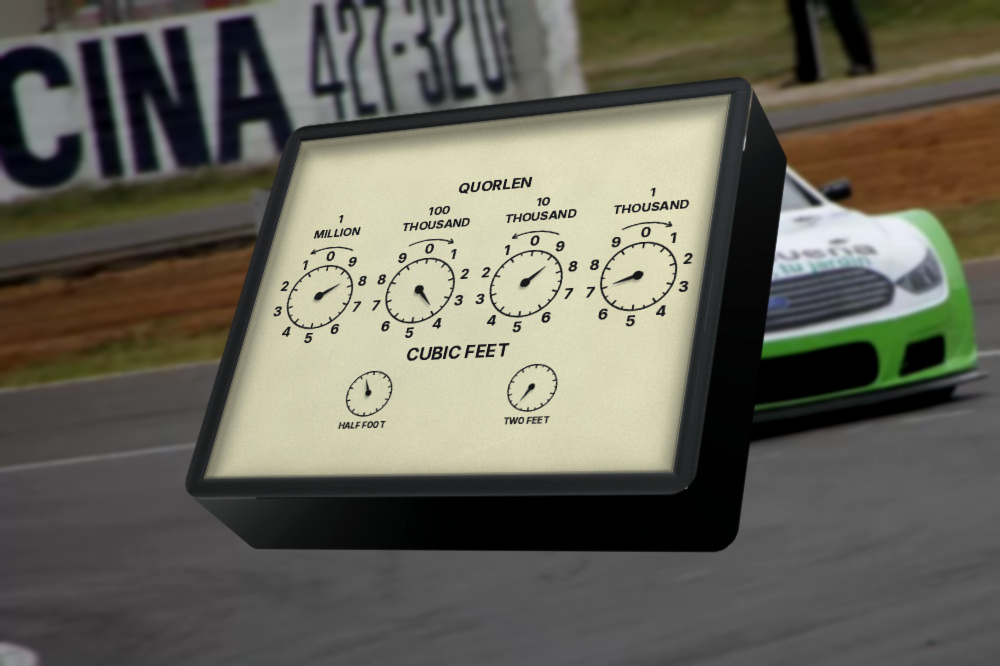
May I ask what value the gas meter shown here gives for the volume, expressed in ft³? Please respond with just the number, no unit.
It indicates 838700
